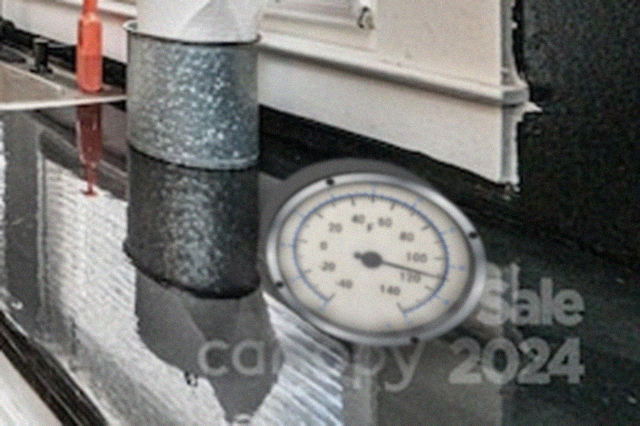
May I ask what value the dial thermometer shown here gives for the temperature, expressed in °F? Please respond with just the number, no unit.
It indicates 110
